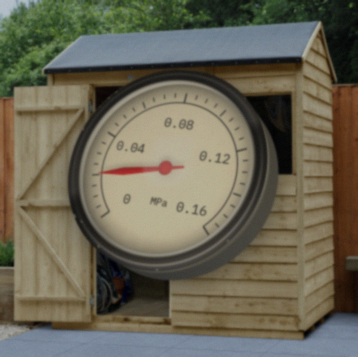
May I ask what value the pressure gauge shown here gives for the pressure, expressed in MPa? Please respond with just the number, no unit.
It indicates 0.02
